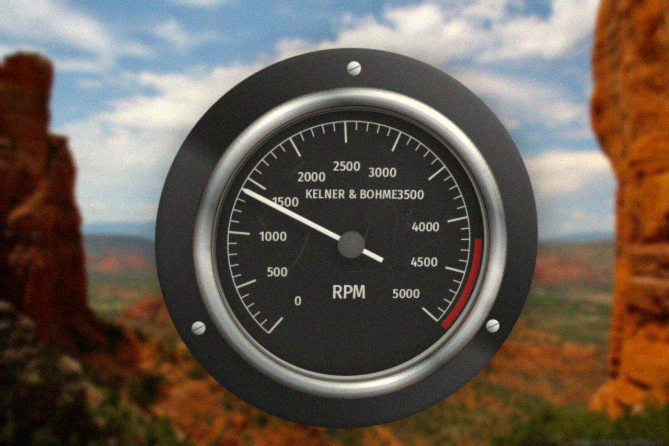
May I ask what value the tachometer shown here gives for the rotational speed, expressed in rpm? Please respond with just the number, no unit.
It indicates 1400
